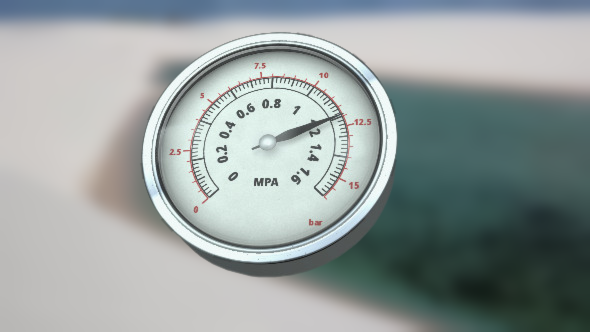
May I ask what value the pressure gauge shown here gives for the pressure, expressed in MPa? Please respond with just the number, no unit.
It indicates 1.2
